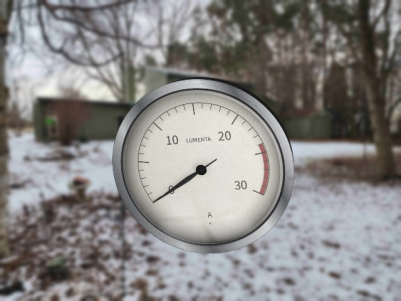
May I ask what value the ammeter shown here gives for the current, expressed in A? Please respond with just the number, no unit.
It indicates 0
